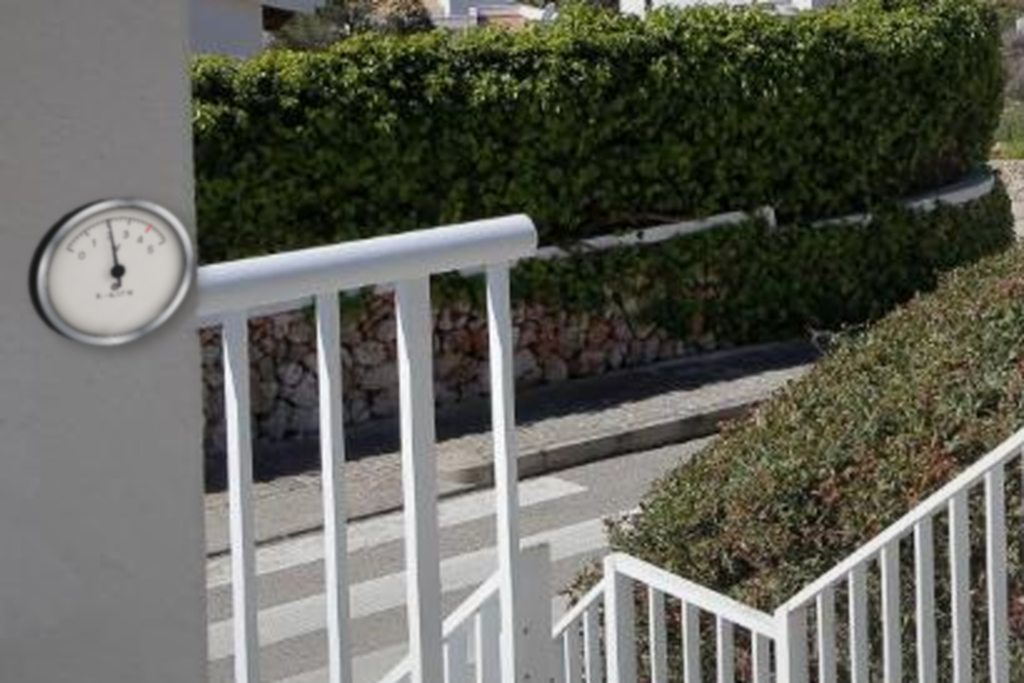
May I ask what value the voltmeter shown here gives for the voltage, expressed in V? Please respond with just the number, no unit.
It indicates 2
